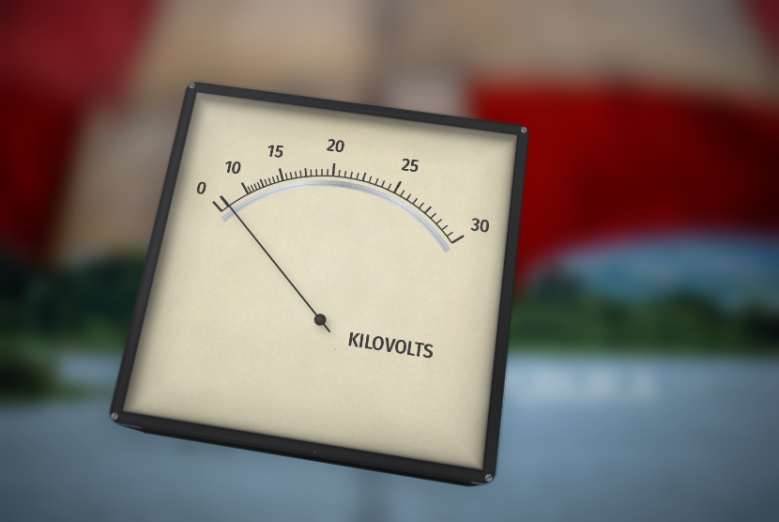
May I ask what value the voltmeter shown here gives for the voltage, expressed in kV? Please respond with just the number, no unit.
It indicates 5
